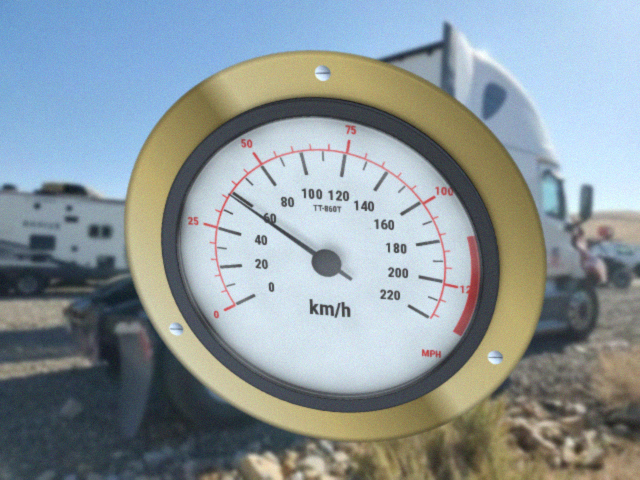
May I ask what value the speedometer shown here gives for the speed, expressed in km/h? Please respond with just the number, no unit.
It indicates 60
